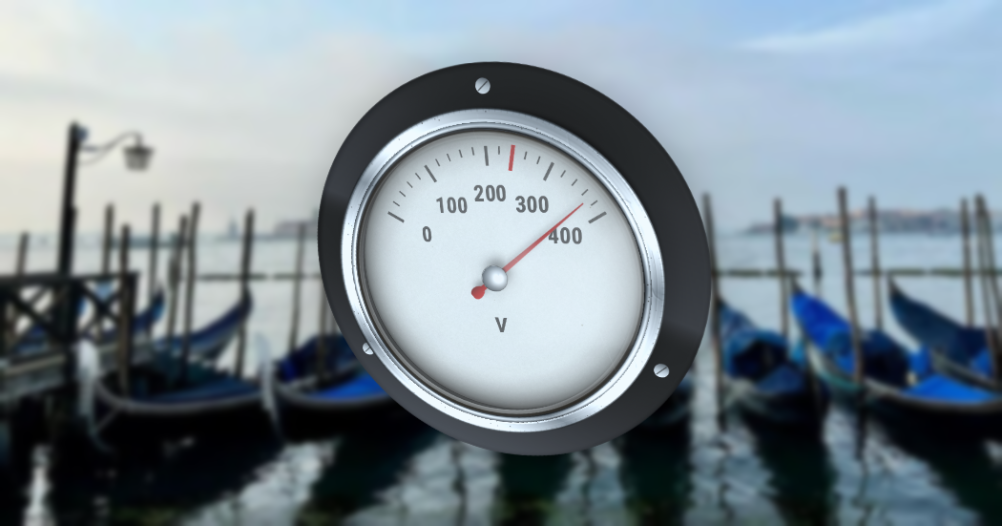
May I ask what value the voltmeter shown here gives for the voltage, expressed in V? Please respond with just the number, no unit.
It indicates 370
